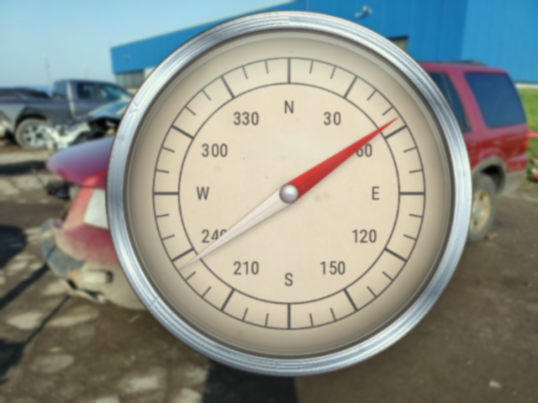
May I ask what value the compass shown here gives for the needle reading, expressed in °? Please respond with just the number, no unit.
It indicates 55
